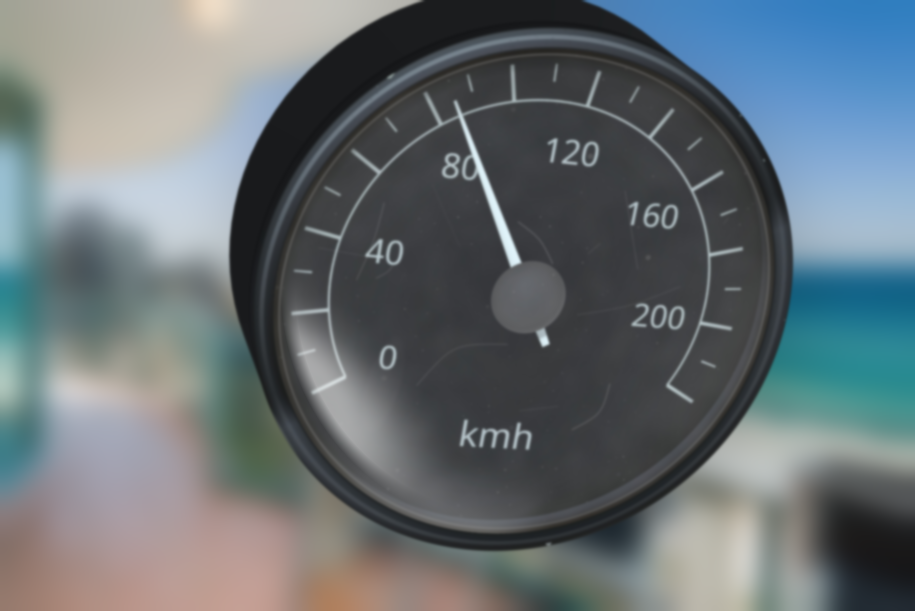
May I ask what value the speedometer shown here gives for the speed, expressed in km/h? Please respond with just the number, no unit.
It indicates 85
